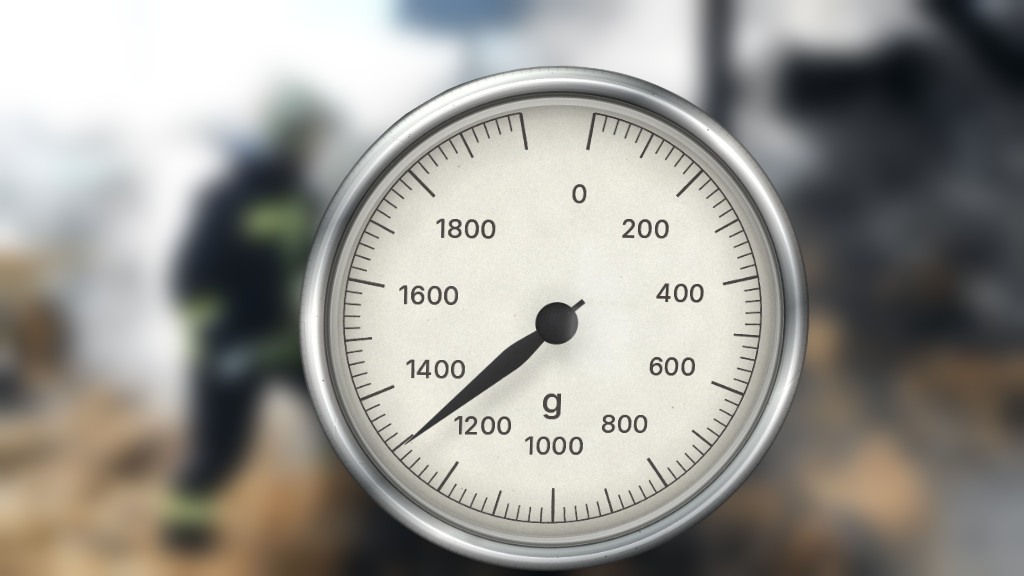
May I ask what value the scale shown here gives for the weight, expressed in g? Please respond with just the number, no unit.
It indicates 1300
